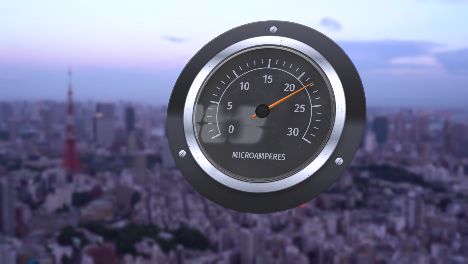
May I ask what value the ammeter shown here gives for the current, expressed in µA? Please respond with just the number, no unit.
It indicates 22
